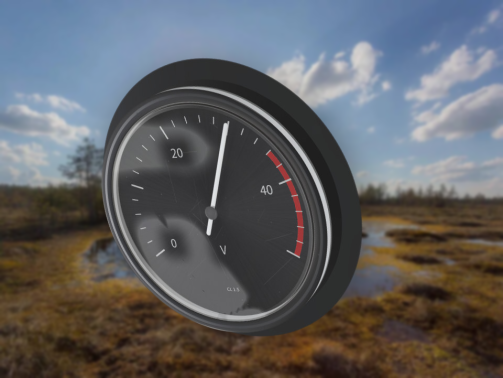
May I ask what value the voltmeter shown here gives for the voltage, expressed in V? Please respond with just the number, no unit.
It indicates 30
